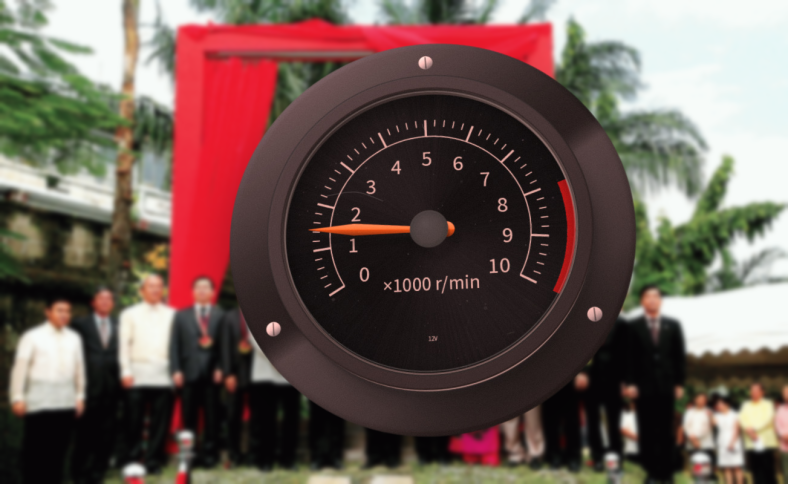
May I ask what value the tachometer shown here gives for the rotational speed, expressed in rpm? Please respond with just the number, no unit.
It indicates 1400
